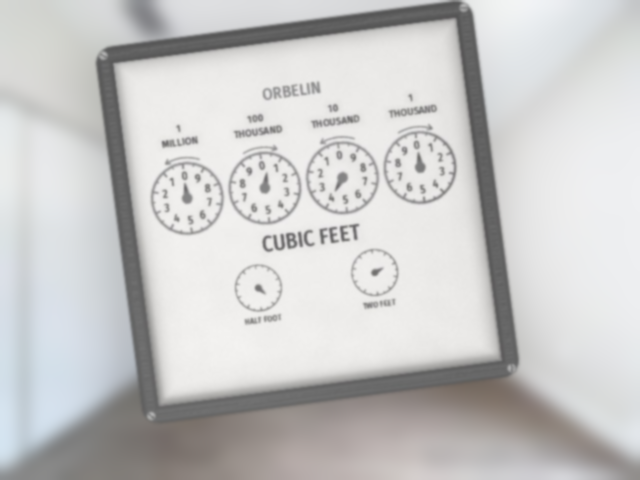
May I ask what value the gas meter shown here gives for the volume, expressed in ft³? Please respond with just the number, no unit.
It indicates 4000
